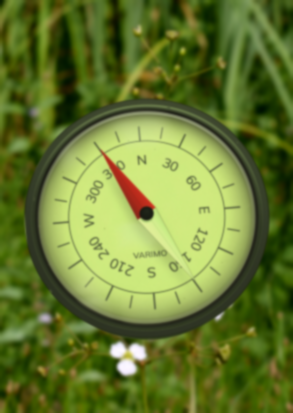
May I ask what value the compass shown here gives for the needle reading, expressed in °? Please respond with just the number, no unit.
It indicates 330
